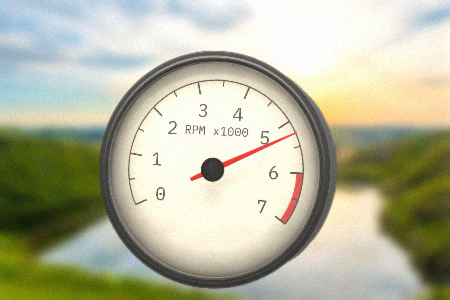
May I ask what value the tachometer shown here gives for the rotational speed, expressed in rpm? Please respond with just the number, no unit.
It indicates 5250
